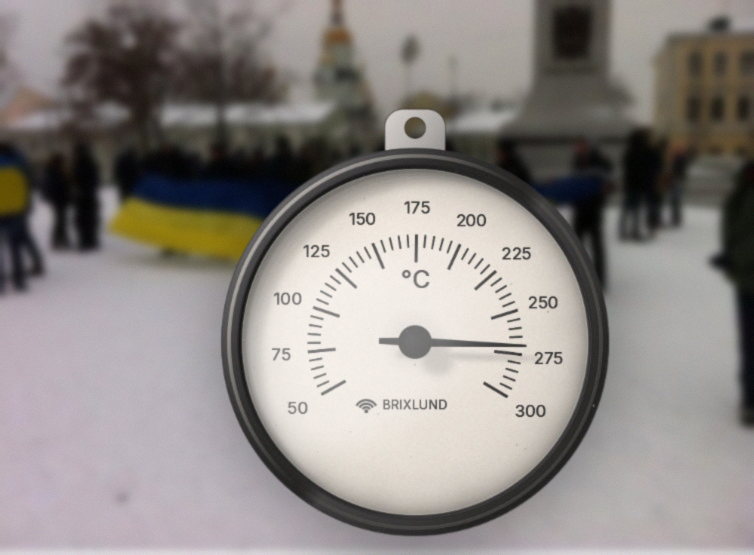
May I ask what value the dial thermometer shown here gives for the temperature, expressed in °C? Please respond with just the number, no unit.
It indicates 270
